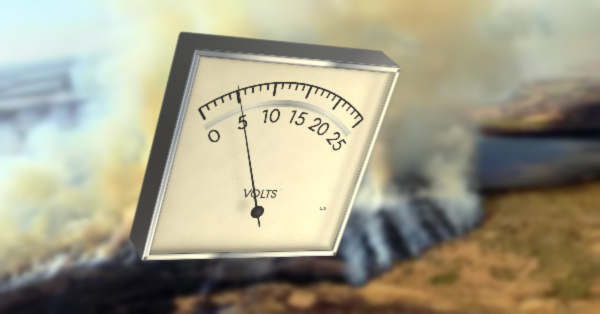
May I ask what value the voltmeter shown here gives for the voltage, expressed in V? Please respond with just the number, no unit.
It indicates 5
